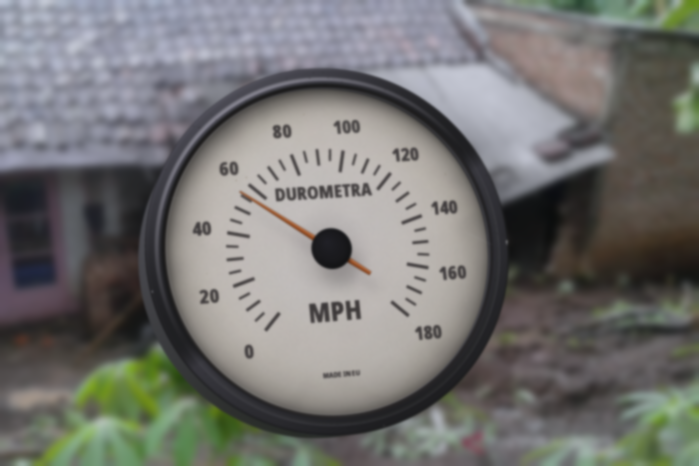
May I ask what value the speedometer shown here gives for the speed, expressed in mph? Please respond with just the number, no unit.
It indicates 55
